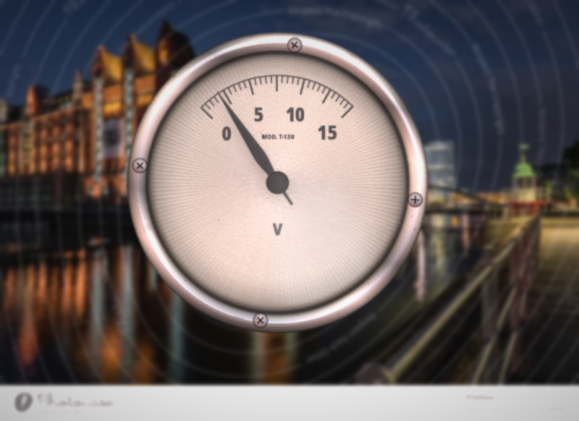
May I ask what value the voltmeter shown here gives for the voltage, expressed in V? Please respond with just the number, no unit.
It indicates 2
